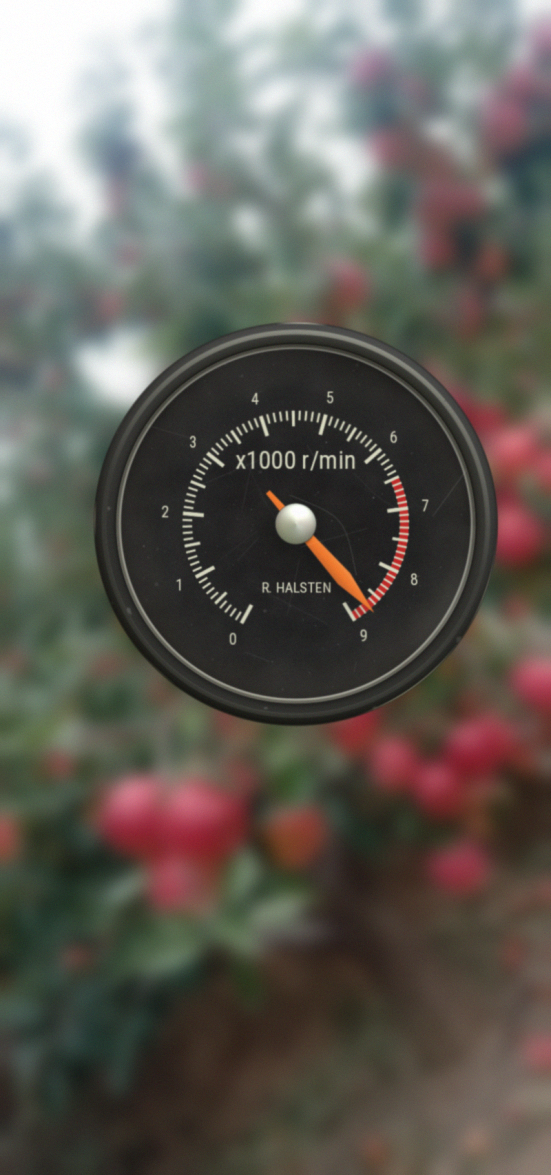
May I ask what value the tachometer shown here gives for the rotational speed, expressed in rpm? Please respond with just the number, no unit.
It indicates 8700
